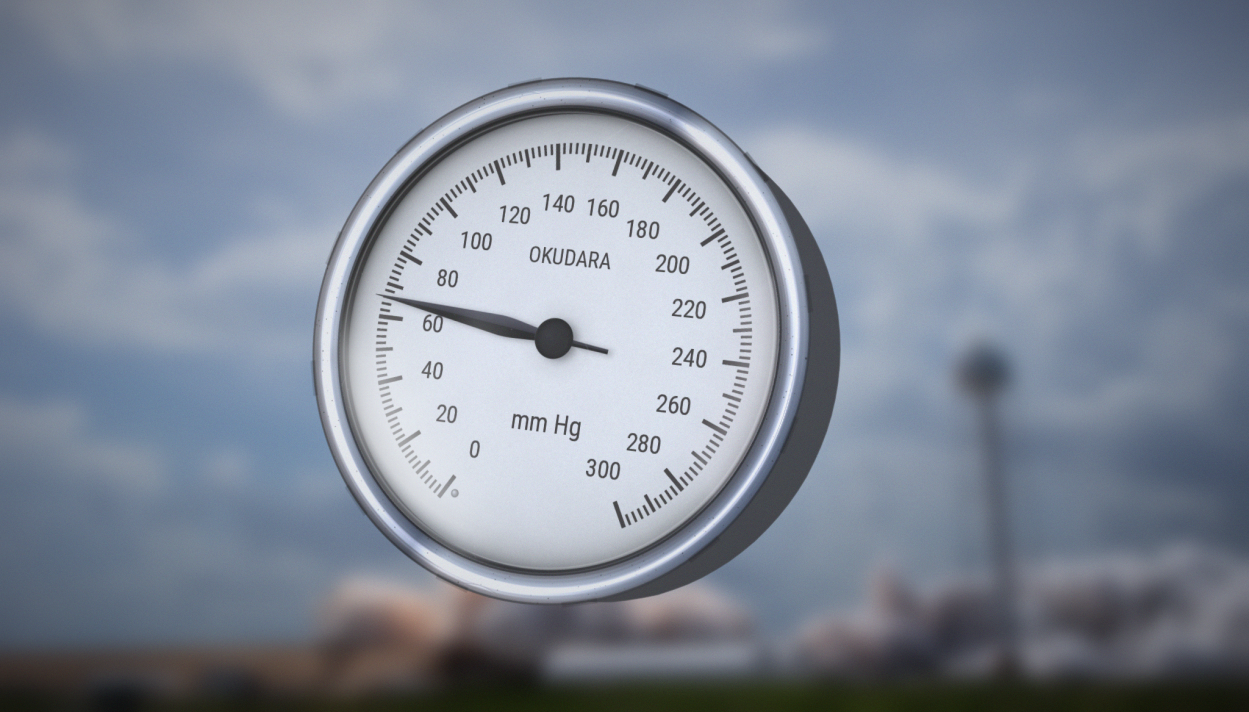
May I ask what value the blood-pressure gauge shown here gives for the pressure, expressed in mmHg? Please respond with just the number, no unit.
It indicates 66
